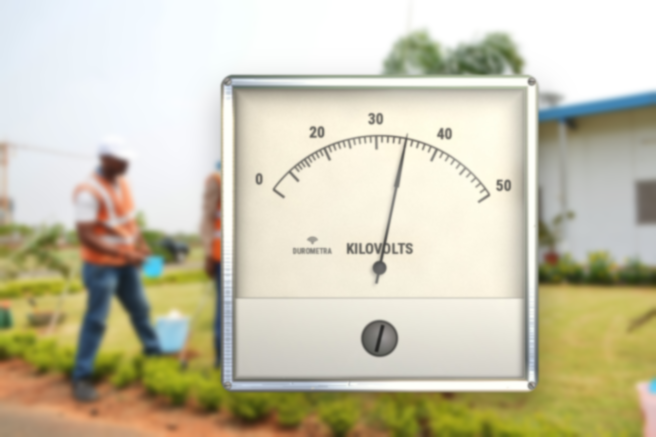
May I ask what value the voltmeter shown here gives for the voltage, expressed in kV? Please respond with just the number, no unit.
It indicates 35
